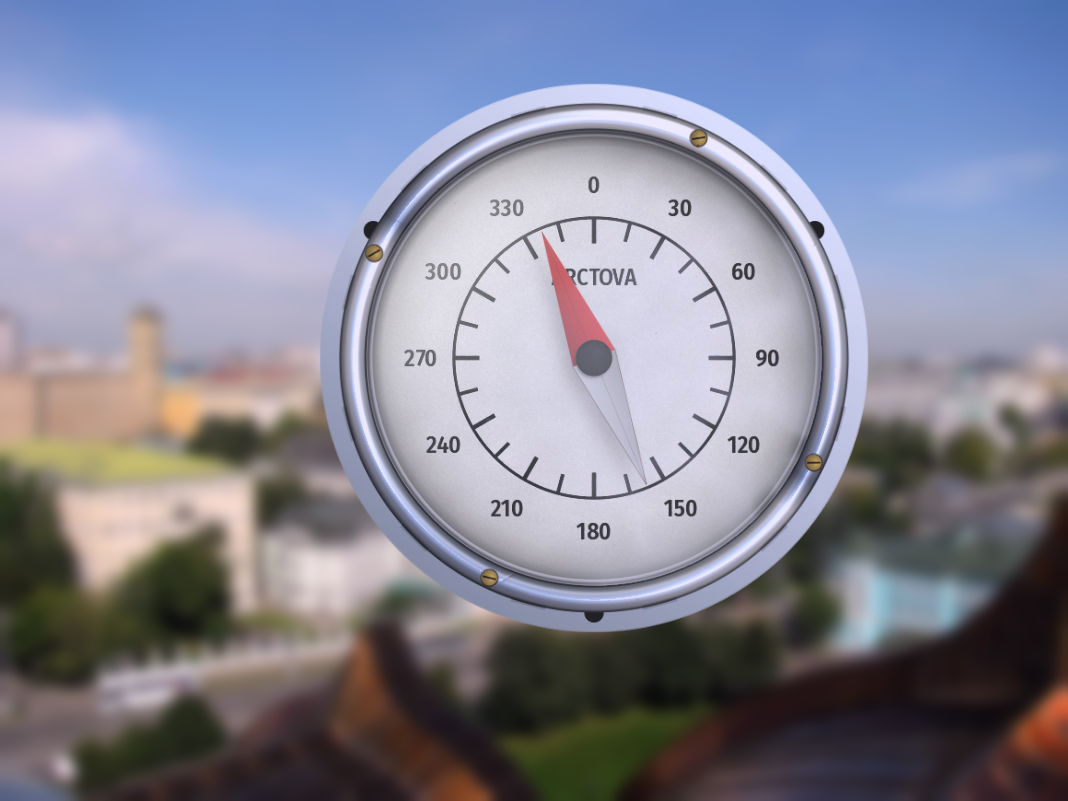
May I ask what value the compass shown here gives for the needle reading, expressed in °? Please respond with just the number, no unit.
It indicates 337.5
